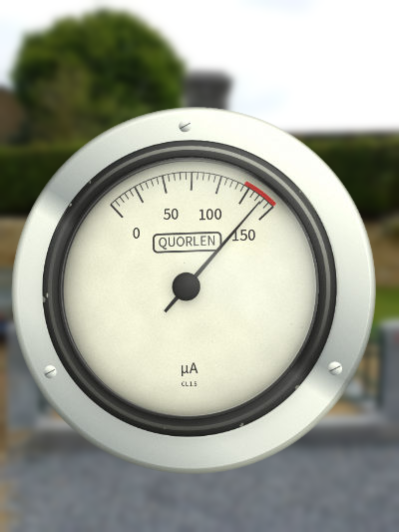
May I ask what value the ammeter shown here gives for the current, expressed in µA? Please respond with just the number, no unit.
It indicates 140
